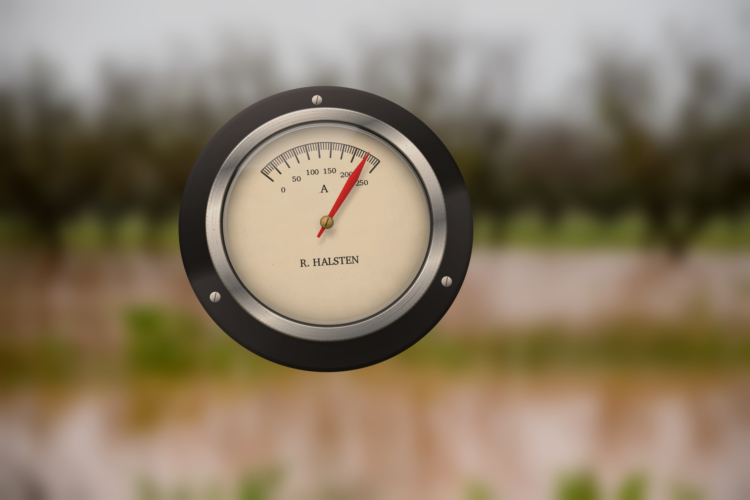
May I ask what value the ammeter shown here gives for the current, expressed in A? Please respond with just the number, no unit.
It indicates 225
